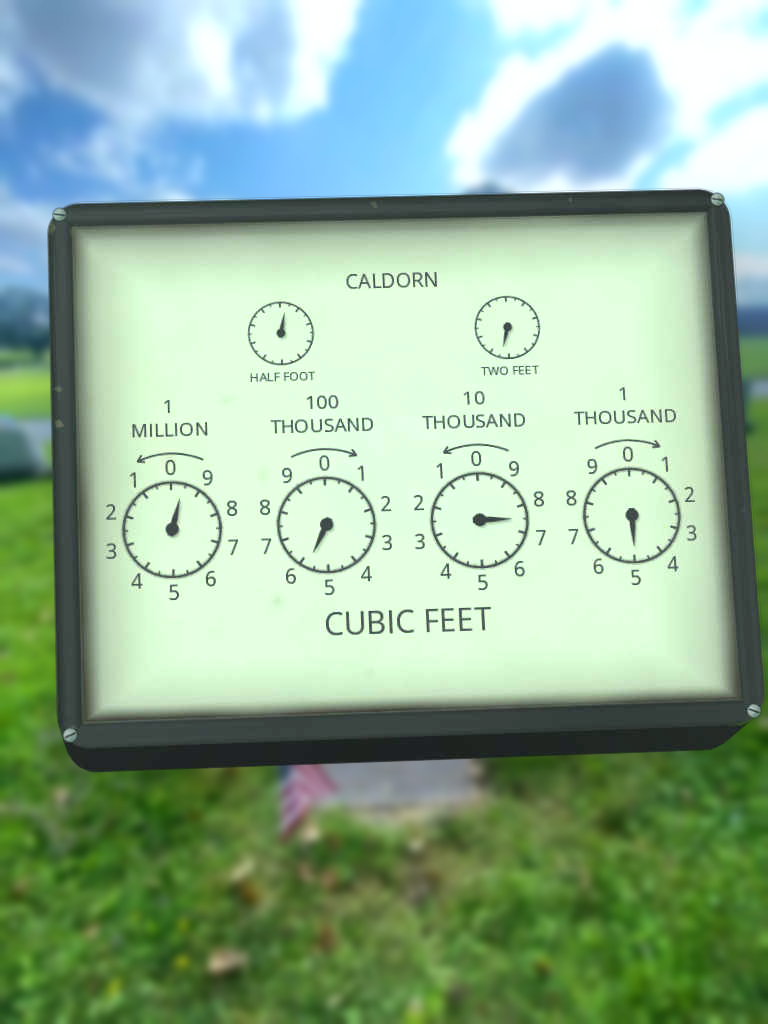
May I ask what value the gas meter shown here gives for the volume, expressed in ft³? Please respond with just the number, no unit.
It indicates 957500
